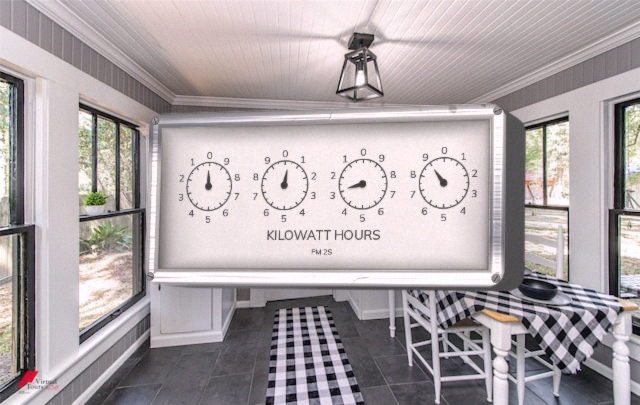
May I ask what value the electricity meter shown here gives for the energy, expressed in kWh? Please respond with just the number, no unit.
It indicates 29
